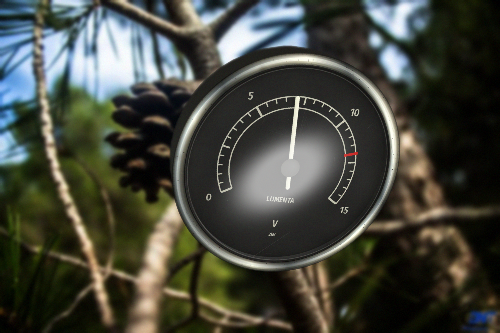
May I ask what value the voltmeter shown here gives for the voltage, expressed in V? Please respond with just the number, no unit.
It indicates 7
